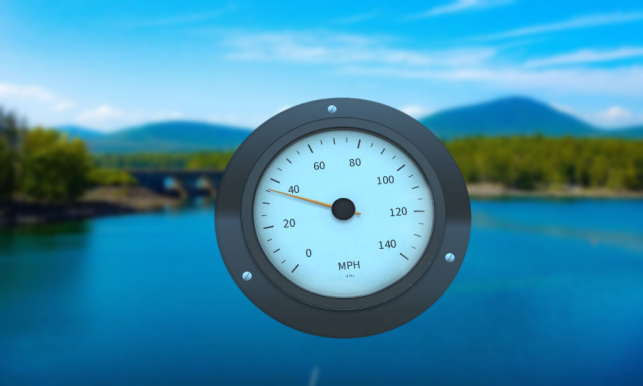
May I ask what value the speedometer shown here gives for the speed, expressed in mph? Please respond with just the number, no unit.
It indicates 35
